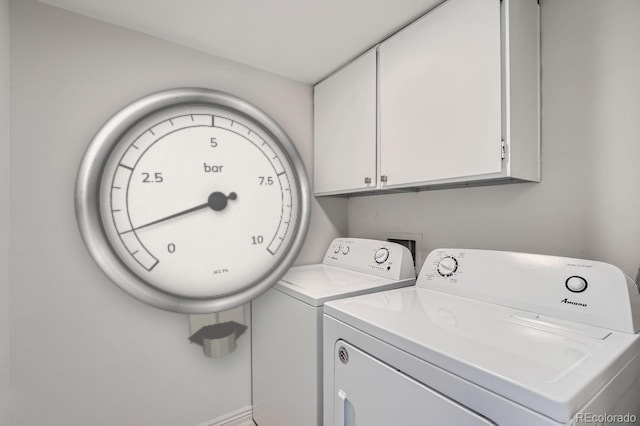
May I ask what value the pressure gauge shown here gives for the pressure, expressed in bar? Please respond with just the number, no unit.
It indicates 1
